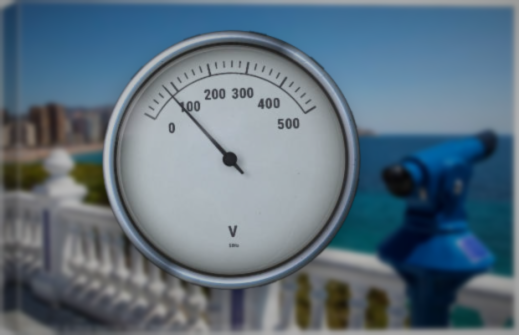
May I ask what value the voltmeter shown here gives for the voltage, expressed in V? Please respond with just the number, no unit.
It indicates 80
